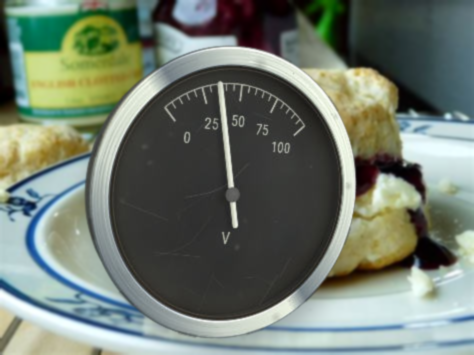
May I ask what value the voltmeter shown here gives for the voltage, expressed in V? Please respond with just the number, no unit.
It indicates 35
